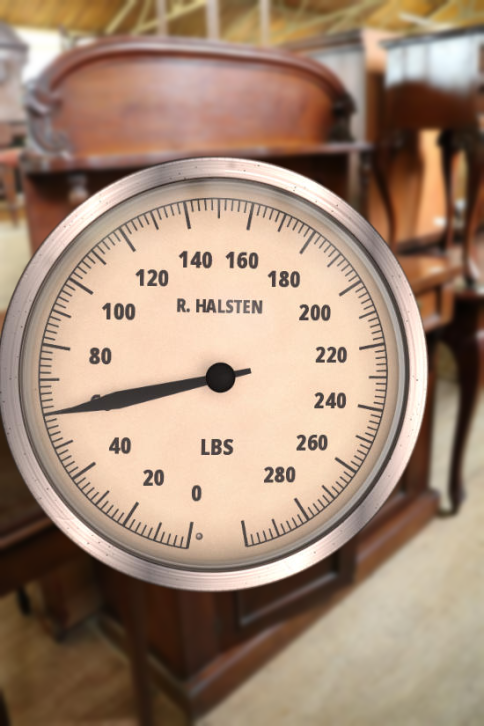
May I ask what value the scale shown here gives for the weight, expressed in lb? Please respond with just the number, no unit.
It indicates 60
